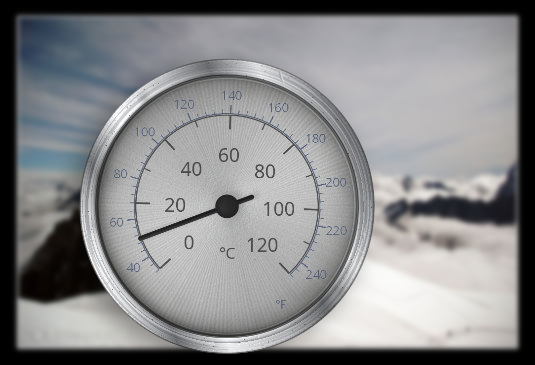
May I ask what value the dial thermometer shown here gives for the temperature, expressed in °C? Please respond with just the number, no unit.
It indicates 10
